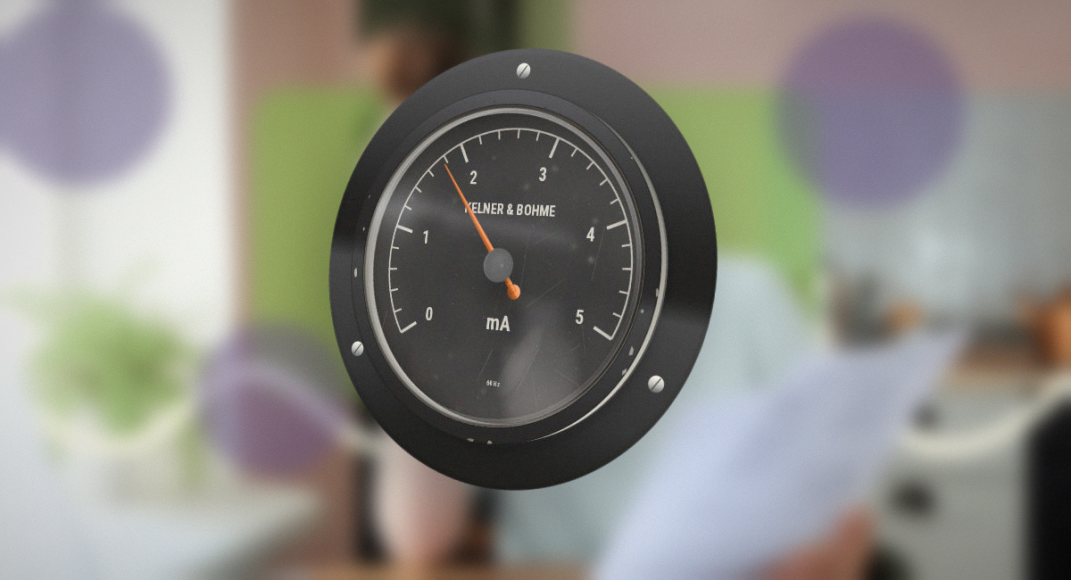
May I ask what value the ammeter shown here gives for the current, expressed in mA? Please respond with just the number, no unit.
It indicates 1.8
